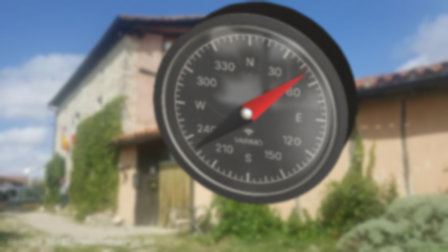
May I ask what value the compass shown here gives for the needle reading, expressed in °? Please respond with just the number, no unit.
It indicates 50
